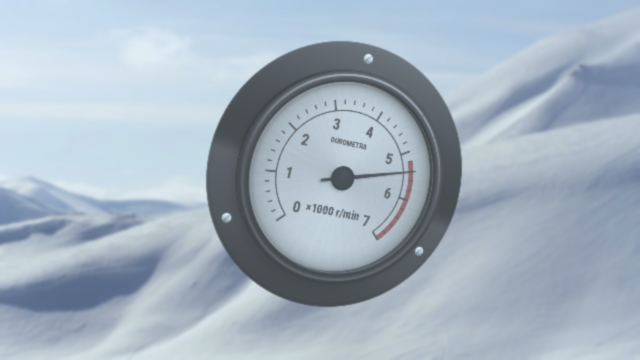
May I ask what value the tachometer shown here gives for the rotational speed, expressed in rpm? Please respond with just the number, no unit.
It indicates 5400
